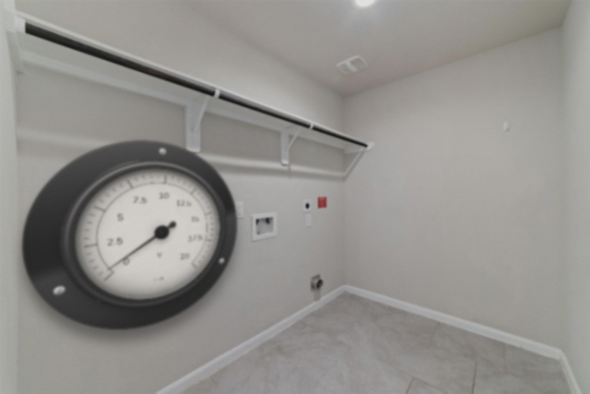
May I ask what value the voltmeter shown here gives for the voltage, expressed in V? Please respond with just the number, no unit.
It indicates 0.5
